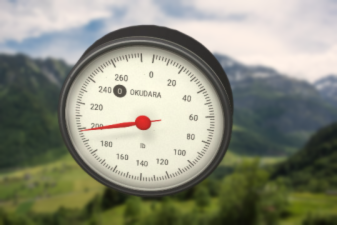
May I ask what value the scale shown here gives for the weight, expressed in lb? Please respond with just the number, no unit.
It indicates 200
